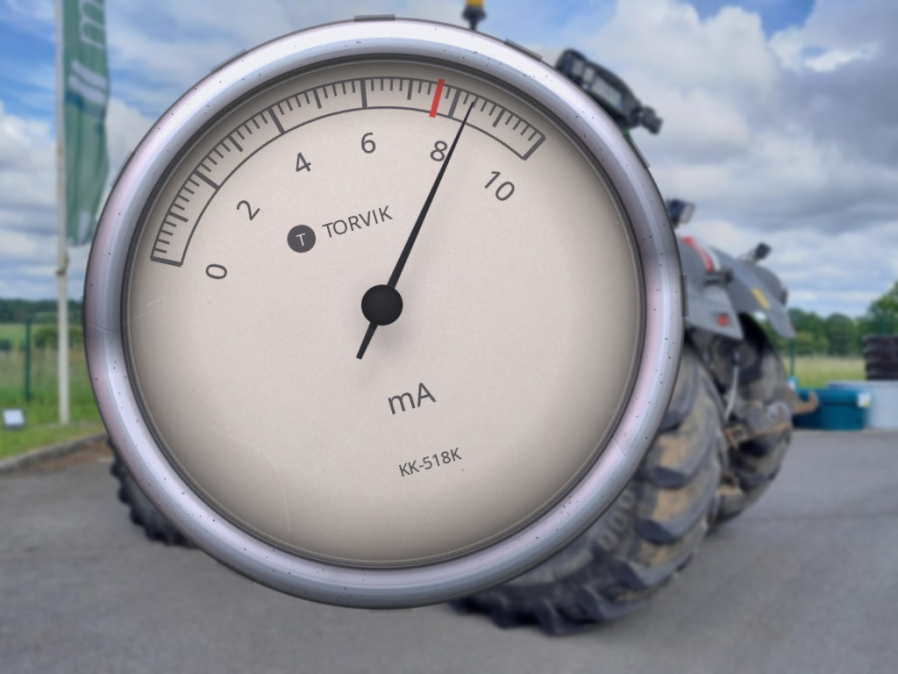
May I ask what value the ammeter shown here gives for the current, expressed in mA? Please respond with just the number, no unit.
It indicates 8.4
